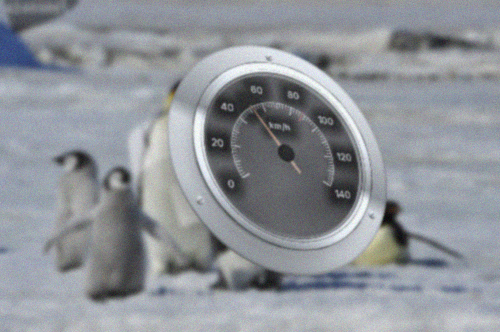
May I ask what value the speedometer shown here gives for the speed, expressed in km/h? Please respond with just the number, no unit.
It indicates 50
